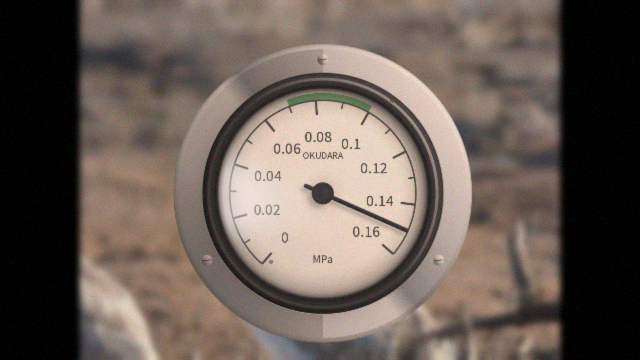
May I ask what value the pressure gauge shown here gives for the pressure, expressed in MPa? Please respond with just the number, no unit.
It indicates 0.15
